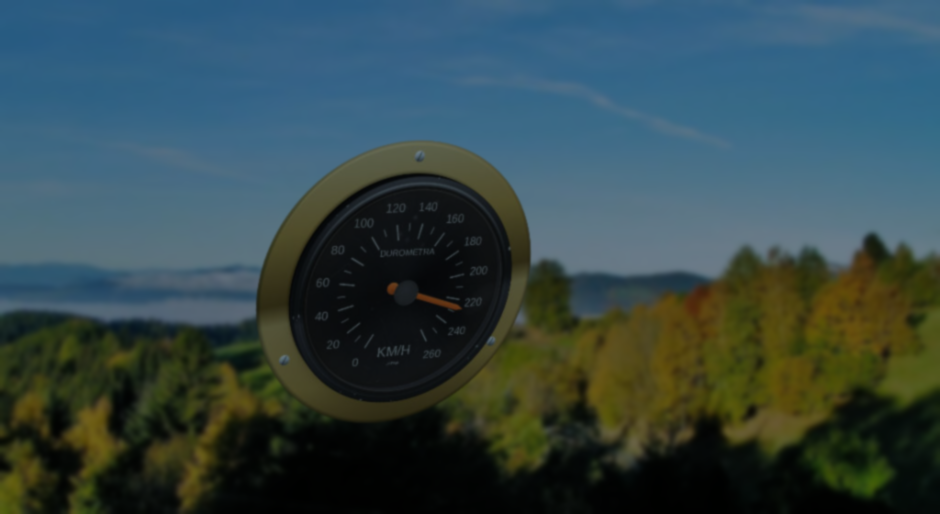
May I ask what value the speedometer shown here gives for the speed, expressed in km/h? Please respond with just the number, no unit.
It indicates 225
